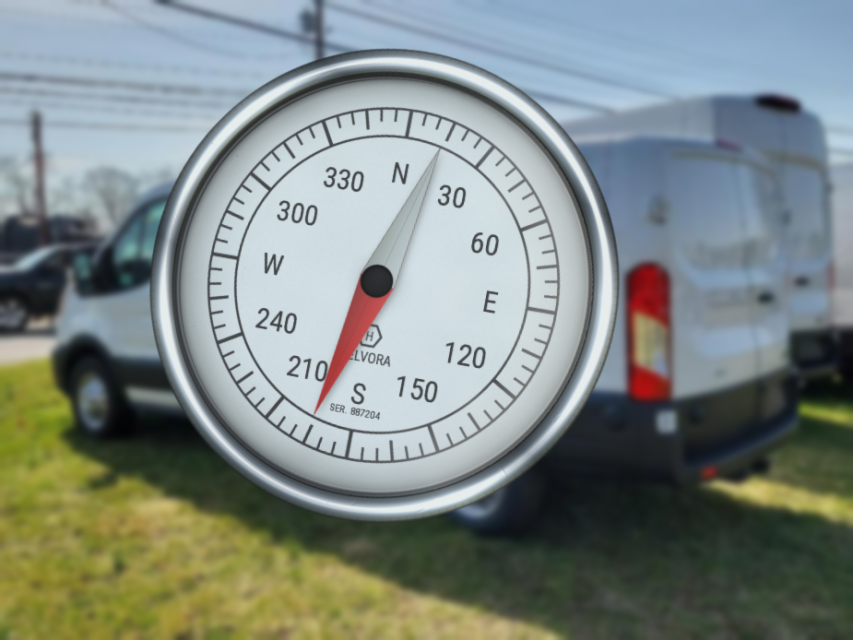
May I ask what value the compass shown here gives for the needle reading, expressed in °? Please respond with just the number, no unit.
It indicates 195
